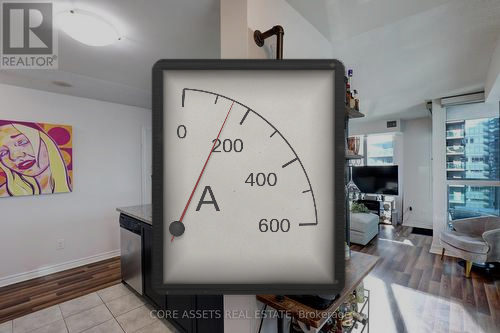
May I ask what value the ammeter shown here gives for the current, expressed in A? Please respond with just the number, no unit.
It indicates 150
